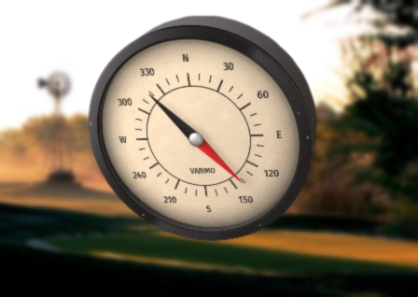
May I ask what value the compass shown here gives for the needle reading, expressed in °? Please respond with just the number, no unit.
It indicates 140
